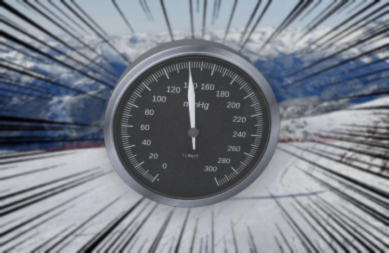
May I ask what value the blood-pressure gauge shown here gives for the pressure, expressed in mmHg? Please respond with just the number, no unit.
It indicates 140
